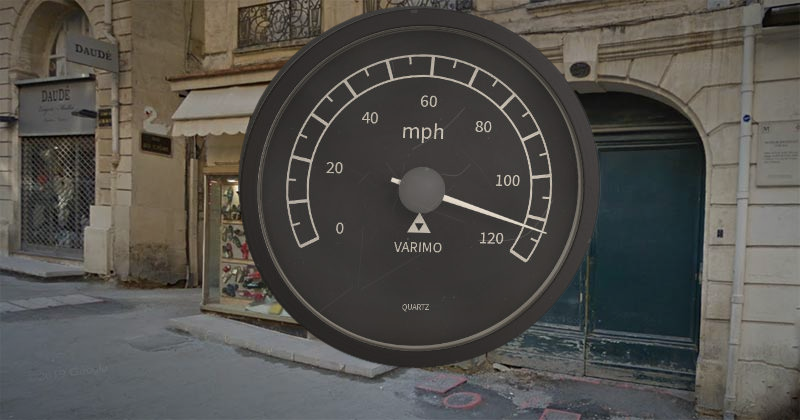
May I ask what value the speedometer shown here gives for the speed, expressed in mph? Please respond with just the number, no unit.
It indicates 112.5
